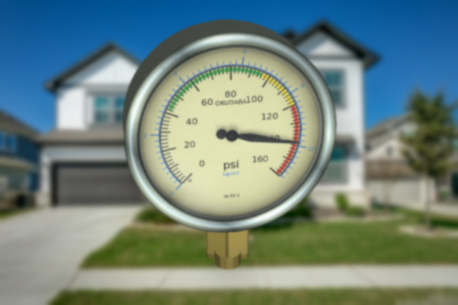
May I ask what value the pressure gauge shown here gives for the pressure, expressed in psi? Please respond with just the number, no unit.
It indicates 140
